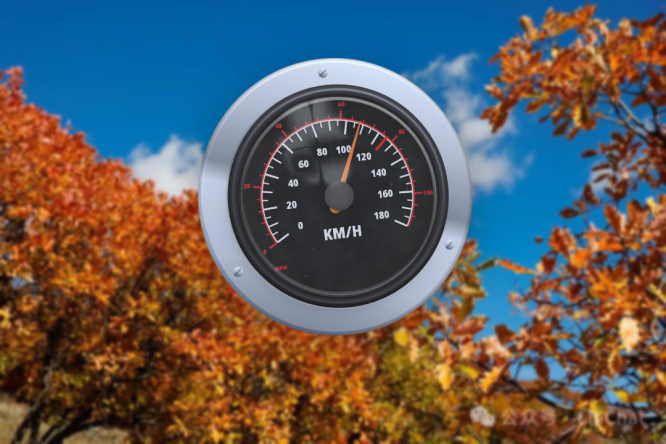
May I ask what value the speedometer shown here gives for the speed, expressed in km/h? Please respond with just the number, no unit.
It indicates 107.5
